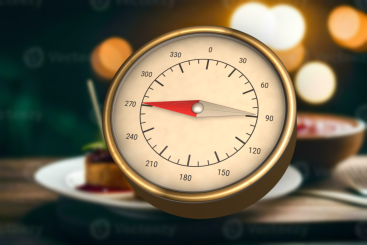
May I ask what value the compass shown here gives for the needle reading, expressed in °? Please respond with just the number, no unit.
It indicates 270
